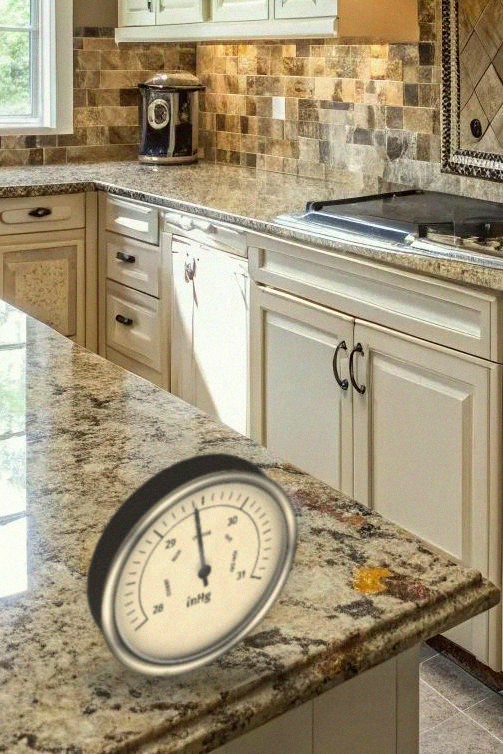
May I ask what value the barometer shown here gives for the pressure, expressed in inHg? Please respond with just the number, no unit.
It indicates 29.4
